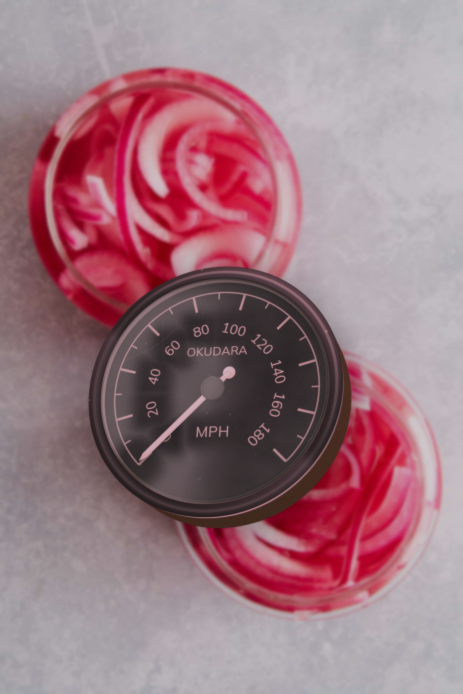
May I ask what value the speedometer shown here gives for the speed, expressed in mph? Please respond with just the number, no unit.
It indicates 0
